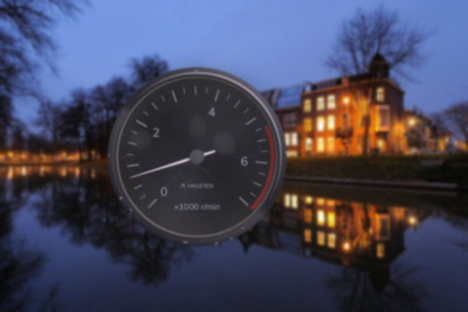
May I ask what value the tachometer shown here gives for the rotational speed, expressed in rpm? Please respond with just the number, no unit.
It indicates 750
